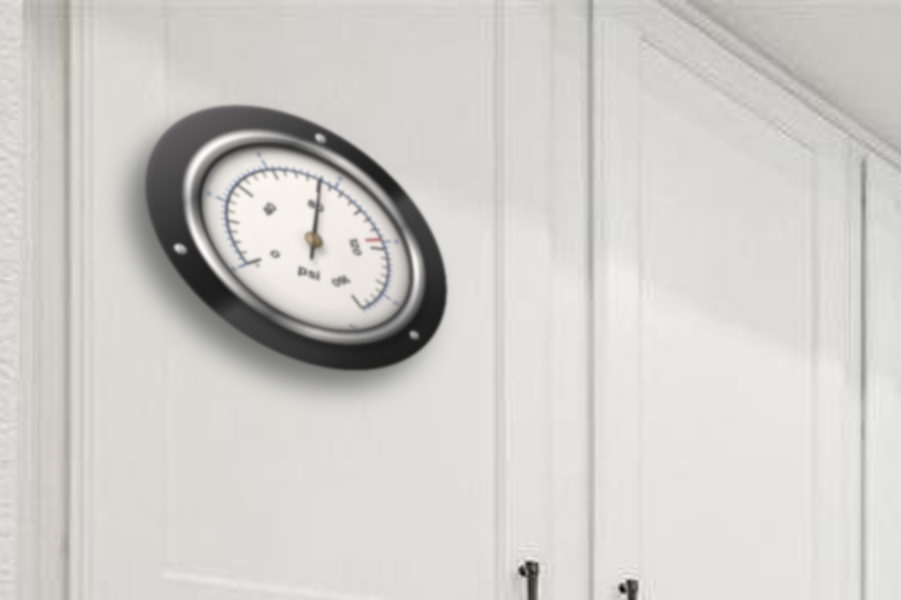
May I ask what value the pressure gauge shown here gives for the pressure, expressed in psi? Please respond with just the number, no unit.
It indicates 80
